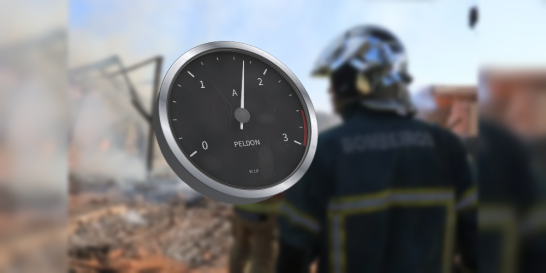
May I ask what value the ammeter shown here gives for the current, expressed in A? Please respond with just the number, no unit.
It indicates 1.7
